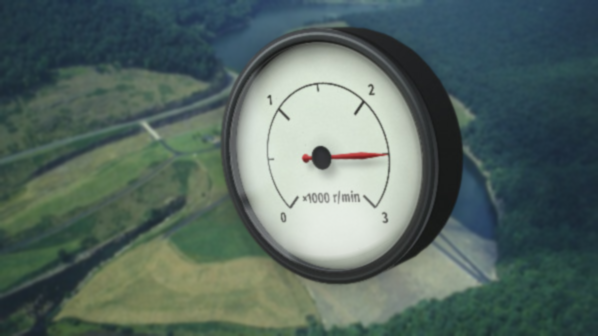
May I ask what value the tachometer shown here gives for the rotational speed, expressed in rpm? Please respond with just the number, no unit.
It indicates 2500
